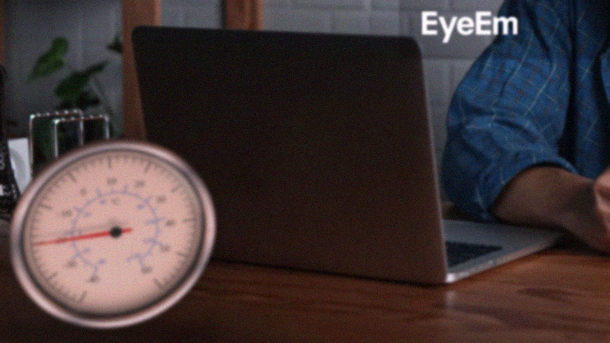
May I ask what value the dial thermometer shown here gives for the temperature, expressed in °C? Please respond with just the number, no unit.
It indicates -20
